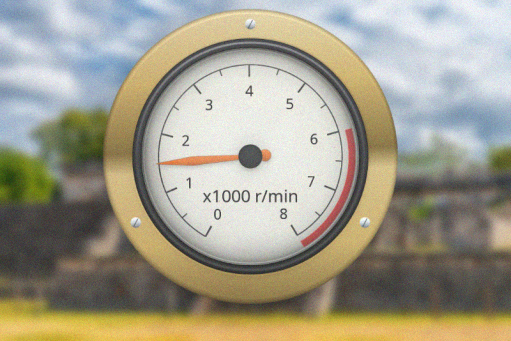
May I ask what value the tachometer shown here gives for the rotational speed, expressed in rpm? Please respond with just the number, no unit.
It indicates 1500
